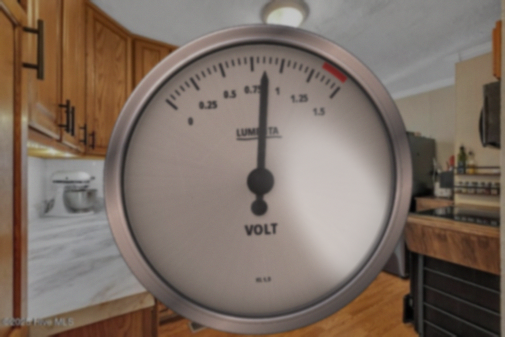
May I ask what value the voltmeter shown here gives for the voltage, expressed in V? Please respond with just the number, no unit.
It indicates 0.85
